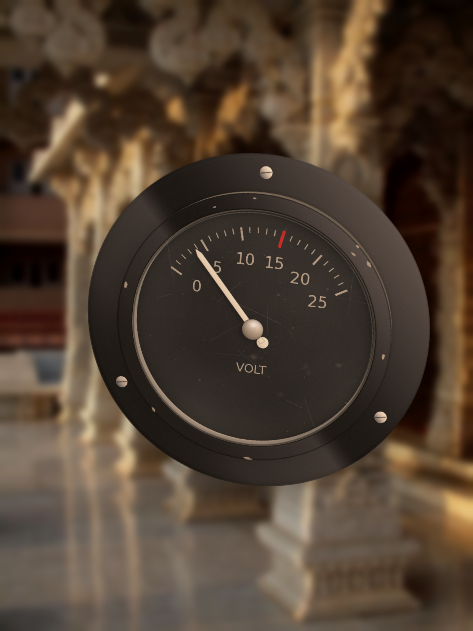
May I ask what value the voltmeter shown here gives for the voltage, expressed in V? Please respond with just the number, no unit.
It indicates 4
